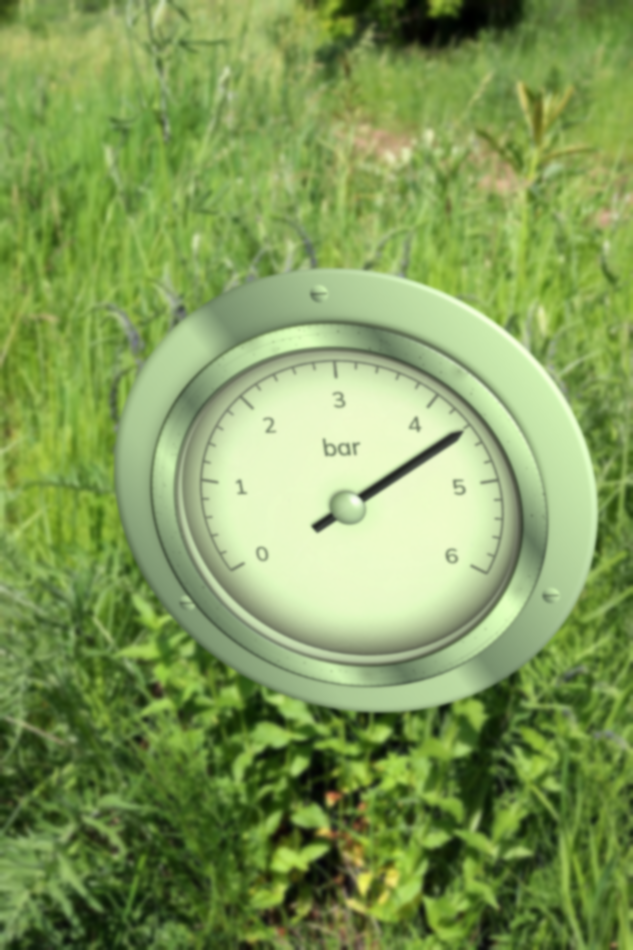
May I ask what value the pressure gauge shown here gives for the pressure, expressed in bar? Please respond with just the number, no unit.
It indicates 4.4
